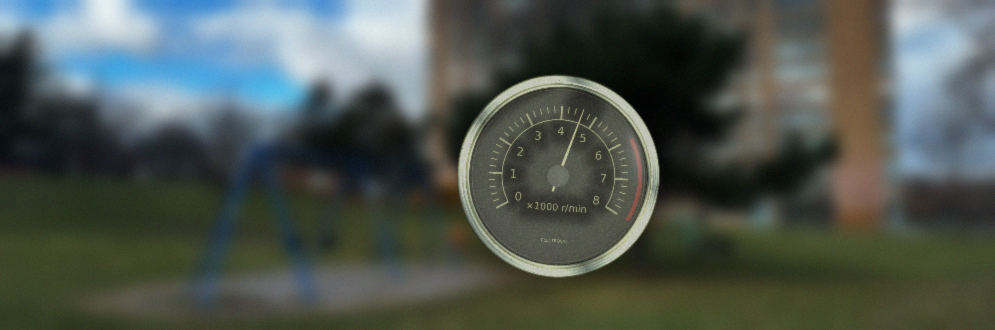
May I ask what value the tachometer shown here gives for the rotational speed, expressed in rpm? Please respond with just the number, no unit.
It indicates 4600
